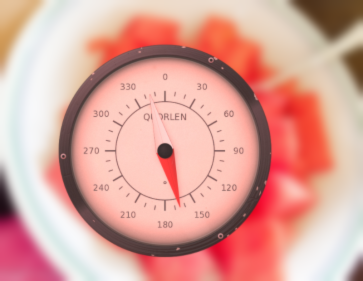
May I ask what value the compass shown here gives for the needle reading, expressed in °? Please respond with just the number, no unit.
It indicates 165
